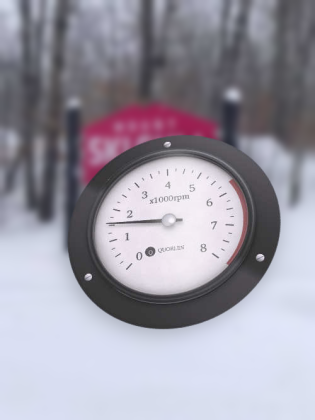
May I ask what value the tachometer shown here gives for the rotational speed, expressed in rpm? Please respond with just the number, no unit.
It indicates 1500
